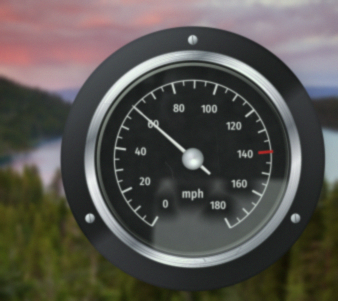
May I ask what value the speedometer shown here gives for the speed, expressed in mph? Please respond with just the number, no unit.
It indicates 60
